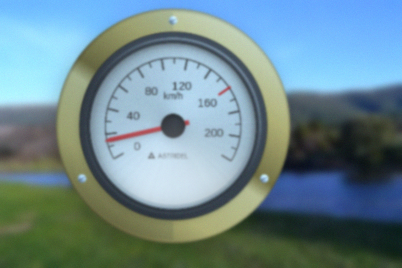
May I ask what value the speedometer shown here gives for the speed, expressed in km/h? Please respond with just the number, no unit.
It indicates 15
